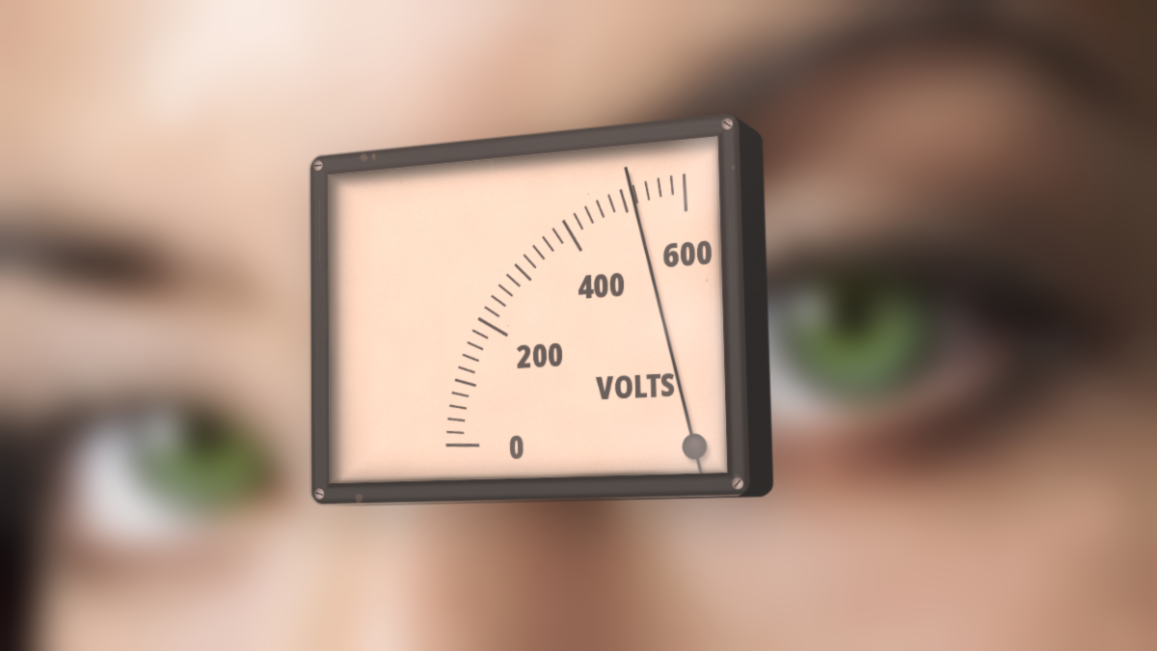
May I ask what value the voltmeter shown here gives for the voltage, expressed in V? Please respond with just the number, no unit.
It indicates 520
